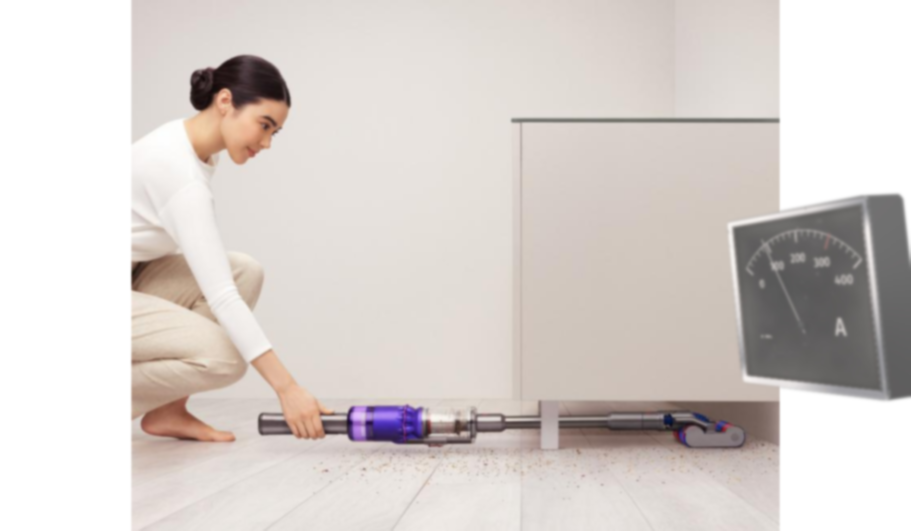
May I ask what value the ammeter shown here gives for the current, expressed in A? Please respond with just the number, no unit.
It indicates 100
